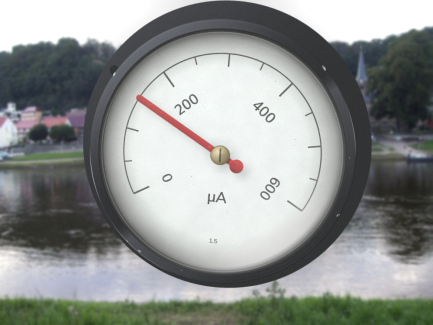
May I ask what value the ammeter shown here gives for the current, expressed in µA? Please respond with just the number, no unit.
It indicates 150
